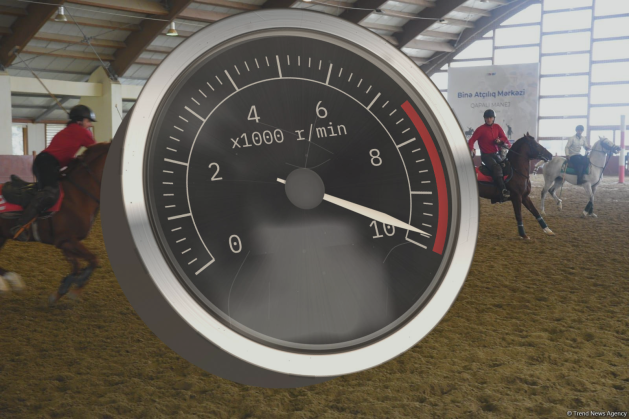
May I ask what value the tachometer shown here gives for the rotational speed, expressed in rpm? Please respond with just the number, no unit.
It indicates 9800
